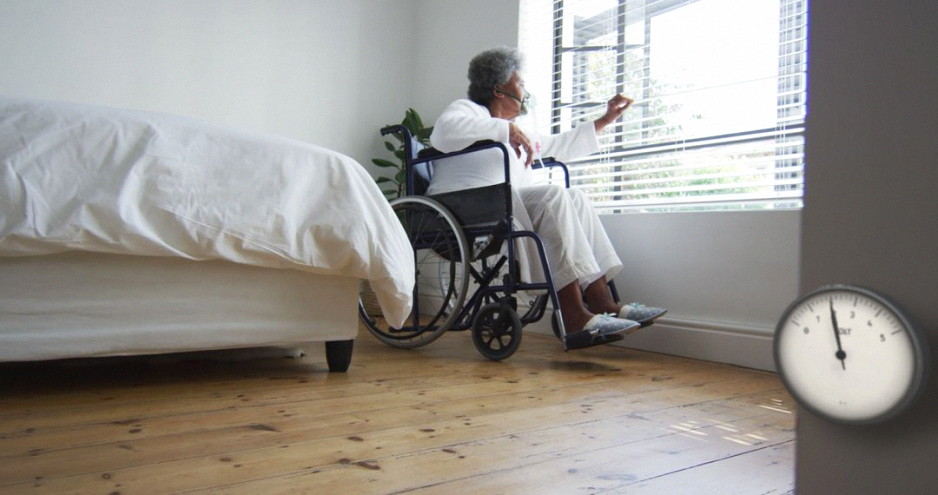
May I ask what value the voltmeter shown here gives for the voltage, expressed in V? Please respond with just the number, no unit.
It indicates 2
